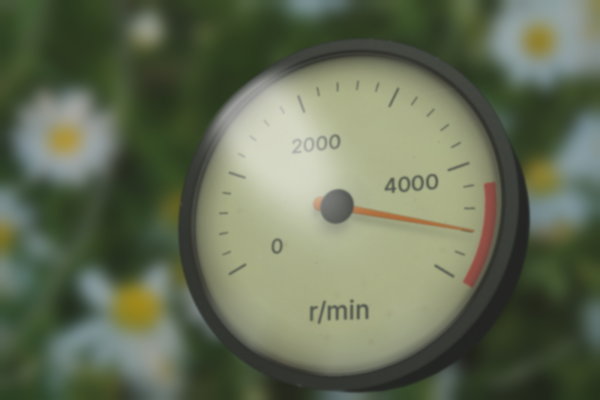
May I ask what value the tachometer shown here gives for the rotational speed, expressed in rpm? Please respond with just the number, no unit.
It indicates 4600
